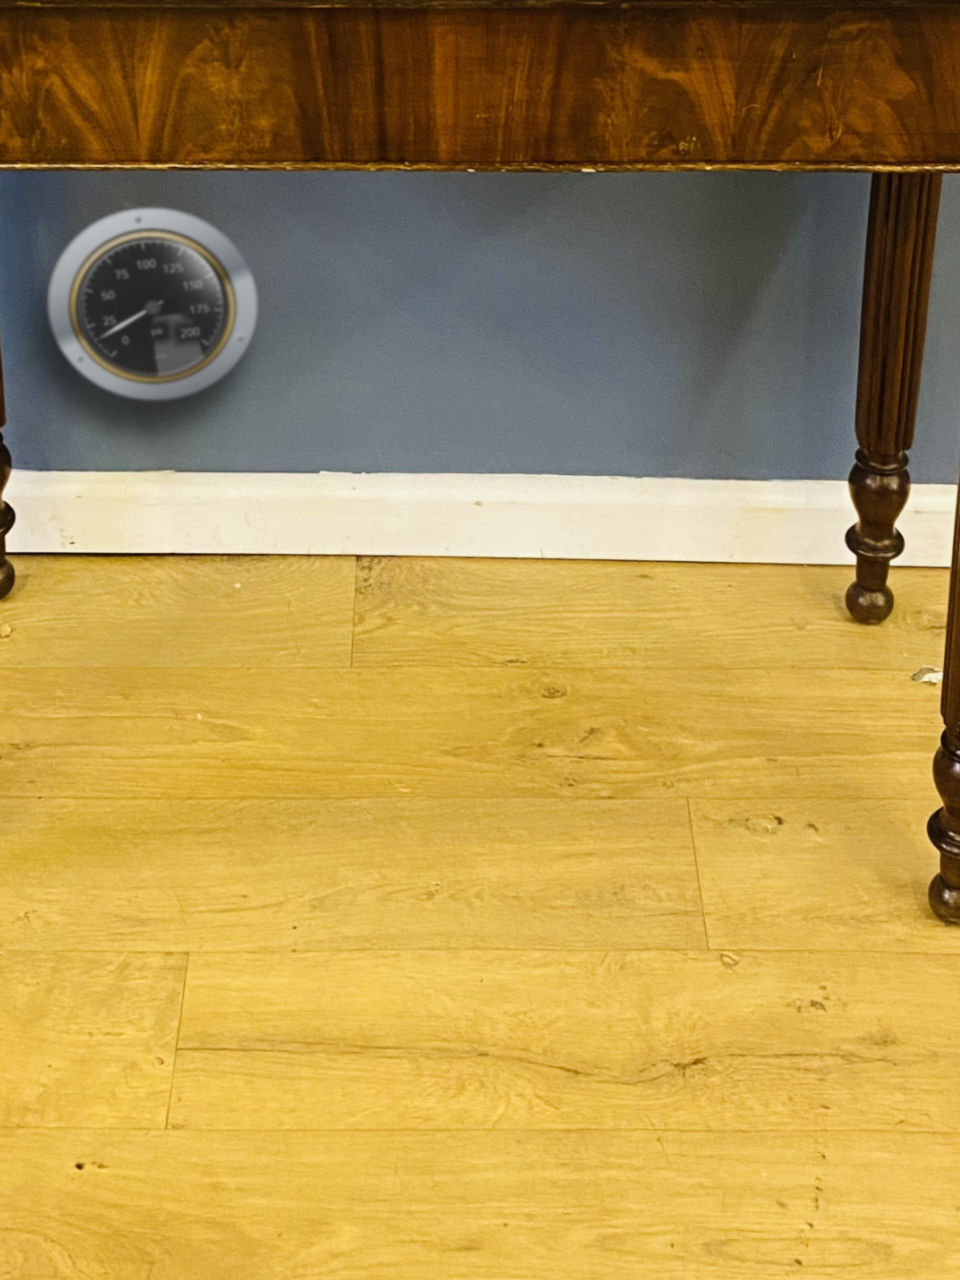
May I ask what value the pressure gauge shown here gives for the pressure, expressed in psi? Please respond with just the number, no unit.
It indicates 15
